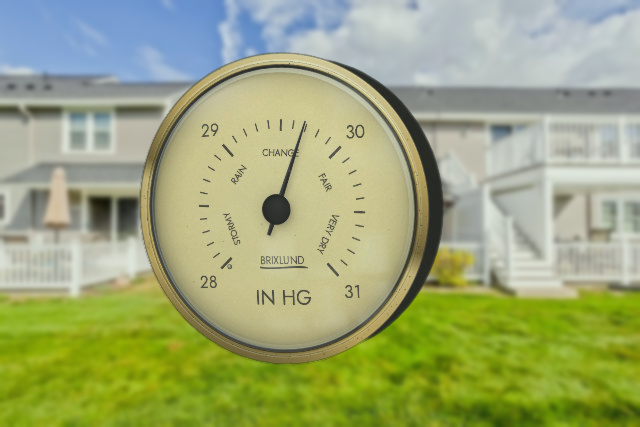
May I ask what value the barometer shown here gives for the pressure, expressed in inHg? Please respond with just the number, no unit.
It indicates 29.7
